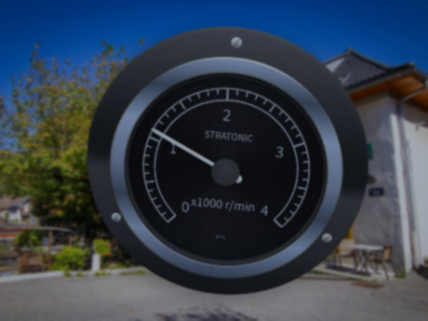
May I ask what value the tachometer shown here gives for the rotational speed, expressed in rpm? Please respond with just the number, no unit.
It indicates 1100
